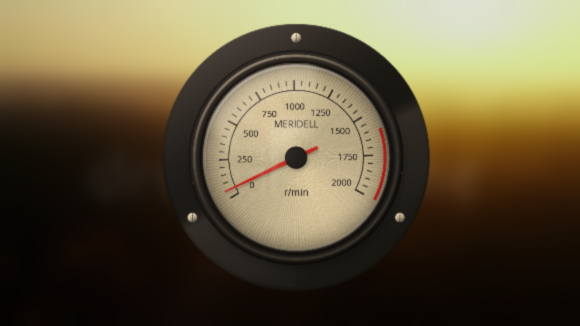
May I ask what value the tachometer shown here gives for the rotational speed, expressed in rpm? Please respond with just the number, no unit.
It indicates 50
